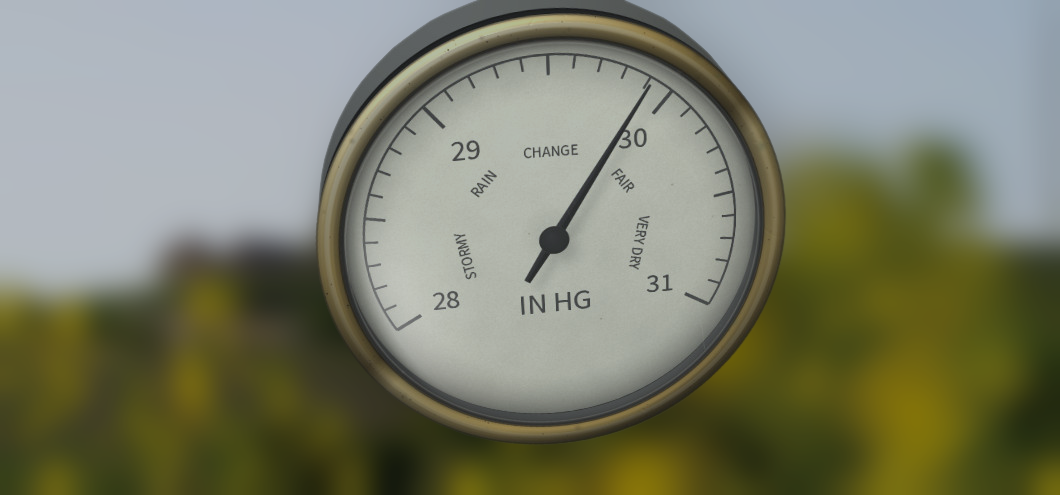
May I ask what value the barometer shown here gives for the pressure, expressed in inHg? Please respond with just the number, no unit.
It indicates 29.9
